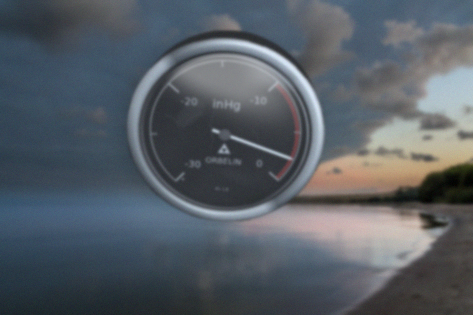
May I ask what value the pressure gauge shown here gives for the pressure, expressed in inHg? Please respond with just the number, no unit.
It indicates -2.5
